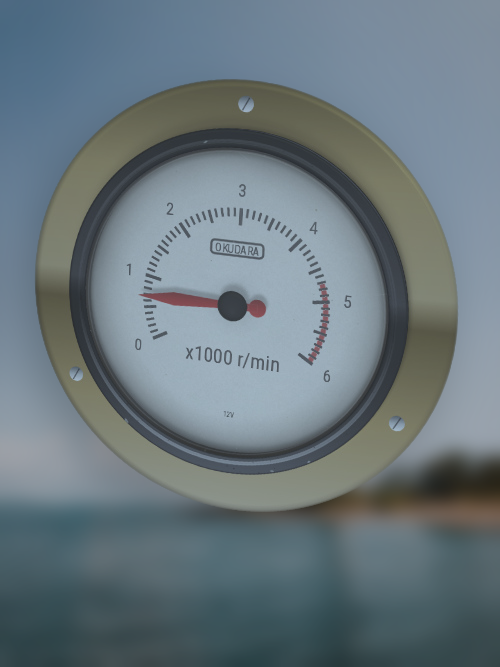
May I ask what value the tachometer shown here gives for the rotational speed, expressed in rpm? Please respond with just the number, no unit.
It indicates 700
